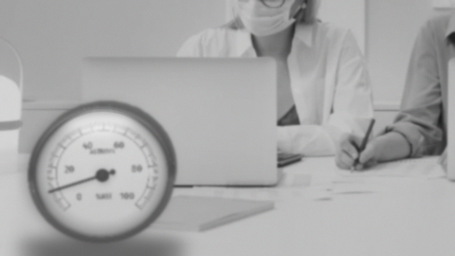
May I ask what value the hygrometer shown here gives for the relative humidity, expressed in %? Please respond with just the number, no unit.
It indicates 10
